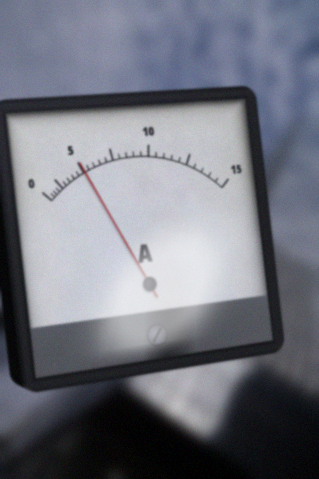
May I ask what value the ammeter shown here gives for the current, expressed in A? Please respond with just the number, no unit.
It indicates 5
